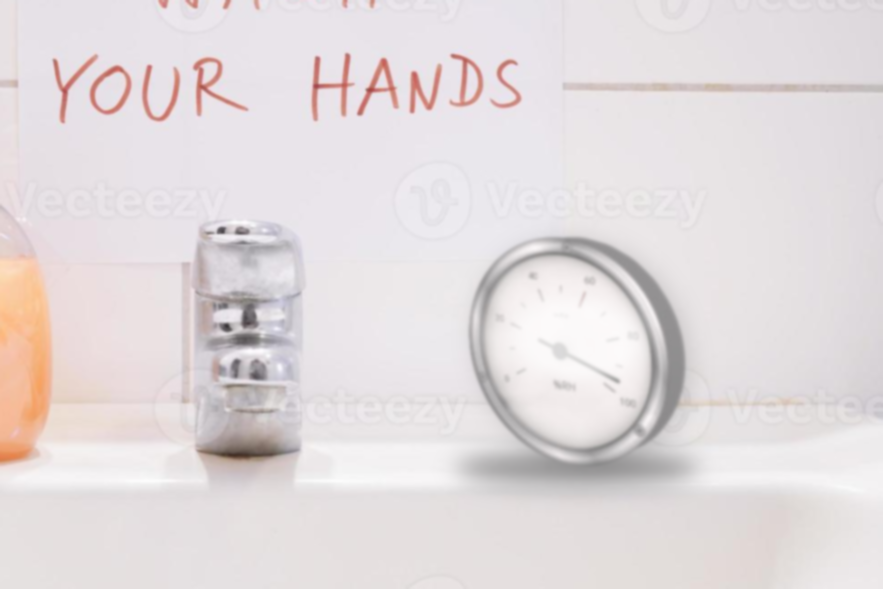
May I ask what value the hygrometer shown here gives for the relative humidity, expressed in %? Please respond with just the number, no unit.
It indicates 95
